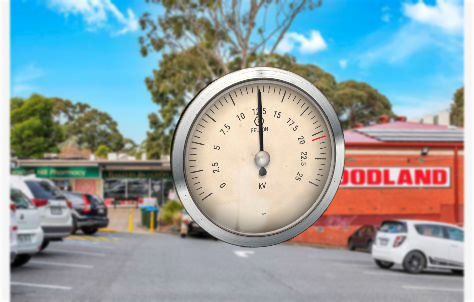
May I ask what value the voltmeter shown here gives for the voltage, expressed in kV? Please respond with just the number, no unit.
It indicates 12.5
